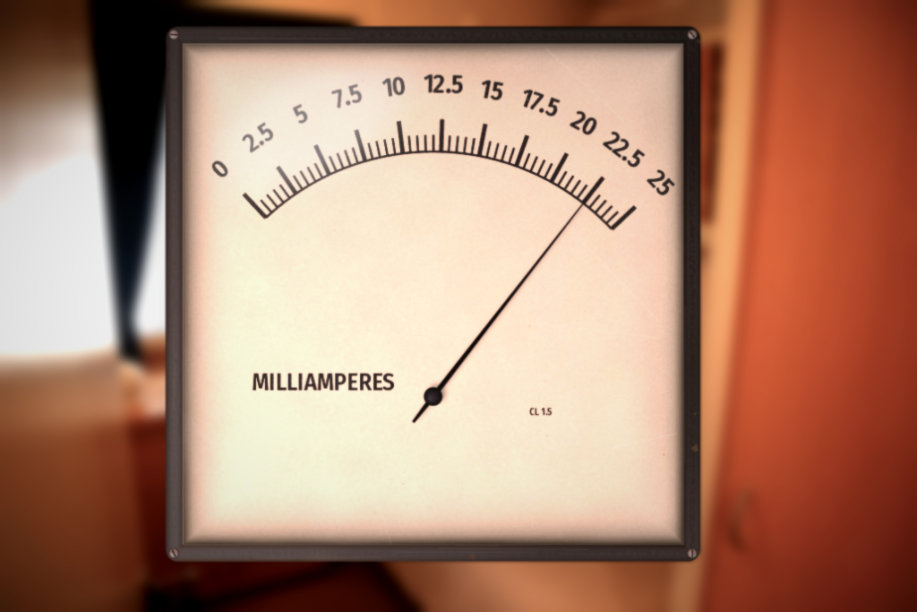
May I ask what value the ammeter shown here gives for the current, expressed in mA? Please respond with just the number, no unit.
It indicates 22.5
